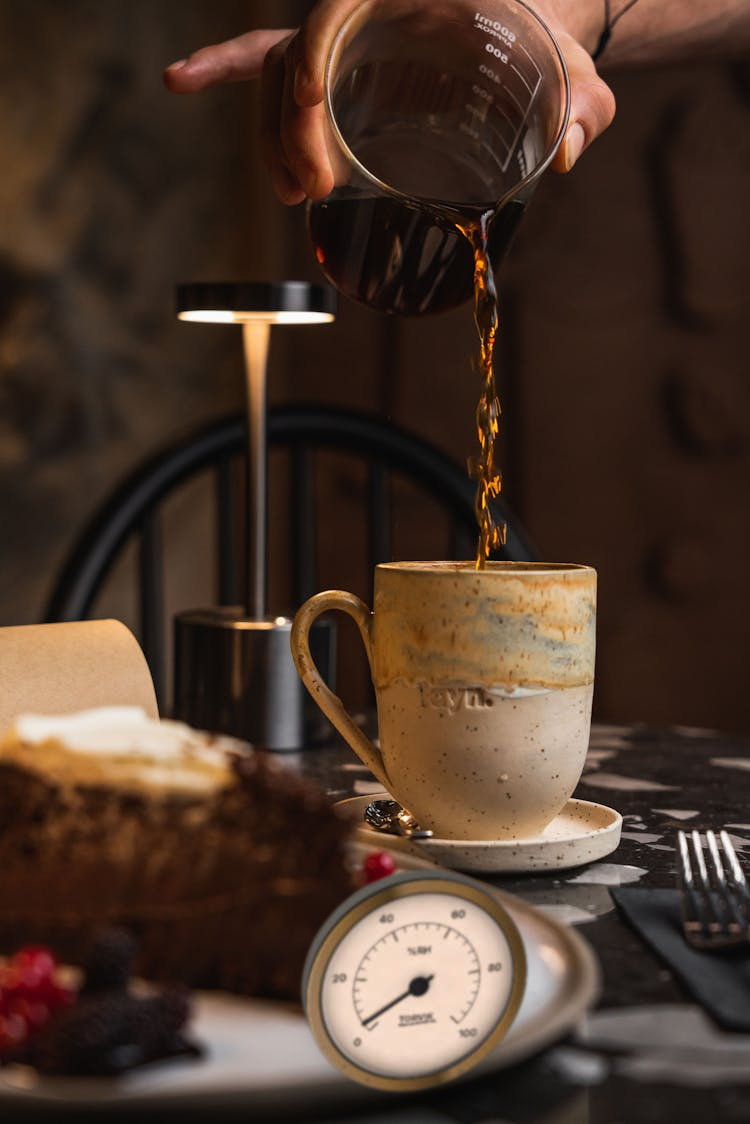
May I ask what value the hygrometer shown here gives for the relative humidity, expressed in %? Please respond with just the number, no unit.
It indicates 4
